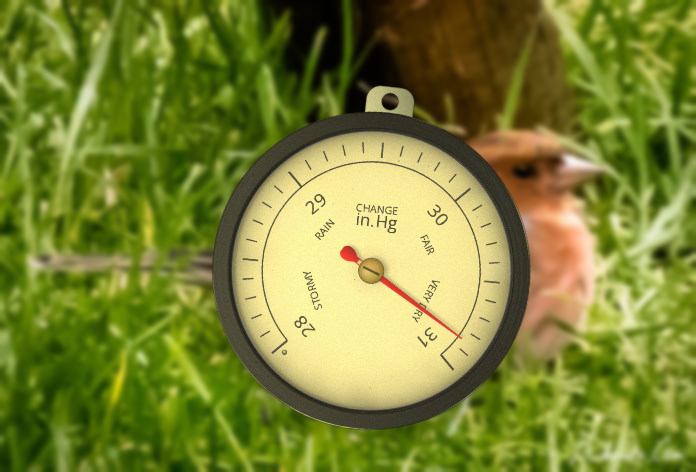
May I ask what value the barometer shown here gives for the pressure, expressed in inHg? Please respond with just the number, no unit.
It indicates 30.85
